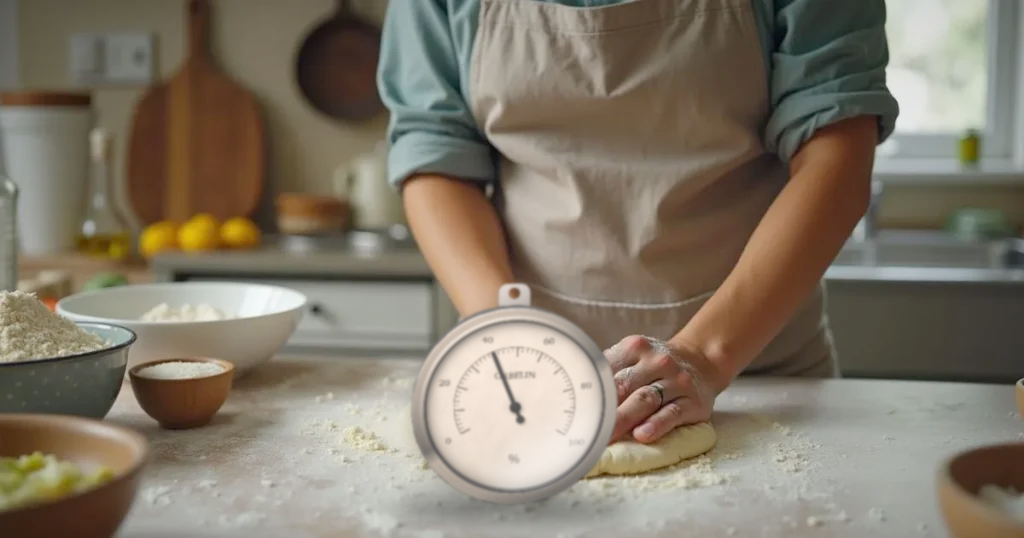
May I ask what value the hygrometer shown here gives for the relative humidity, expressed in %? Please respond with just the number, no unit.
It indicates 40
